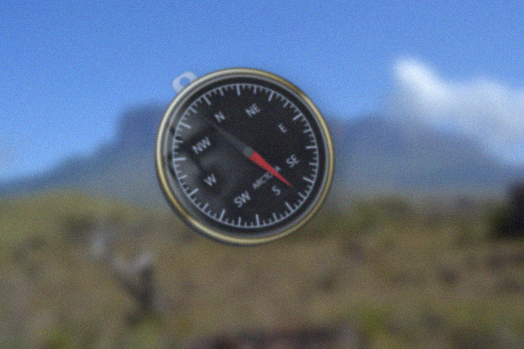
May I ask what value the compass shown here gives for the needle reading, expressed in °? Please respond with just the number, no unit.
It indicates 165
